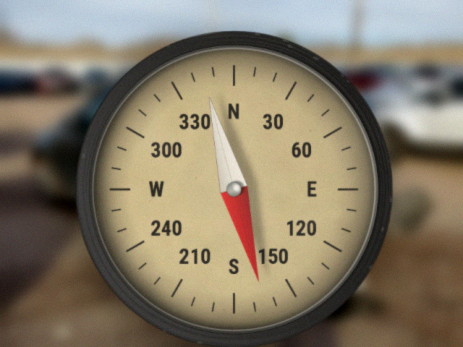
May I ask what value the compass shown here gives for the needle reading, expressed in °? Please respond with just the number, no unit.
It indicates 165
